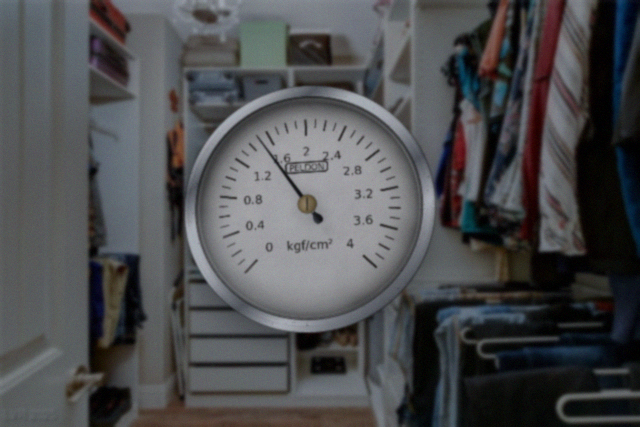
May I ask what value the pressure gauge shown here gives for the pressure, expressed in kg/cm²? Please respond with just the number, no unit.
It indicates 1.5
